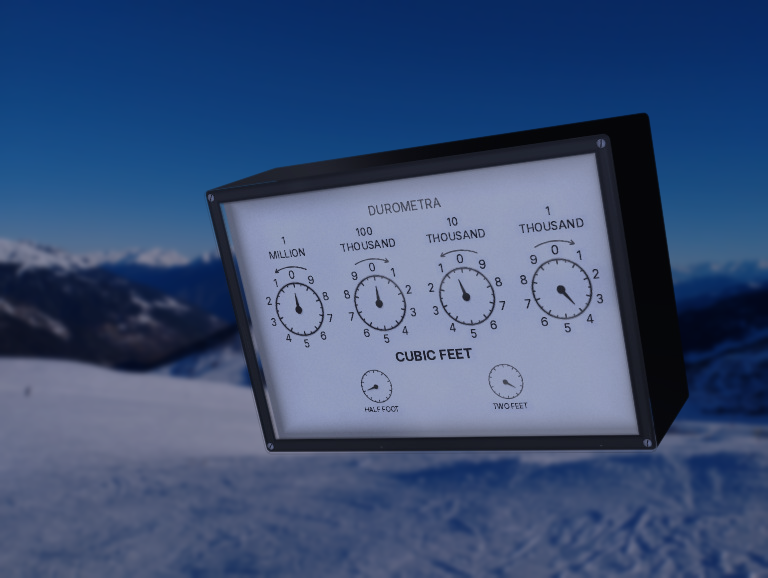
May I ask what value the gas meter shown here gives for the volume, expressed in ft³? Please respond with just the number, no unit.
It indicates 400
